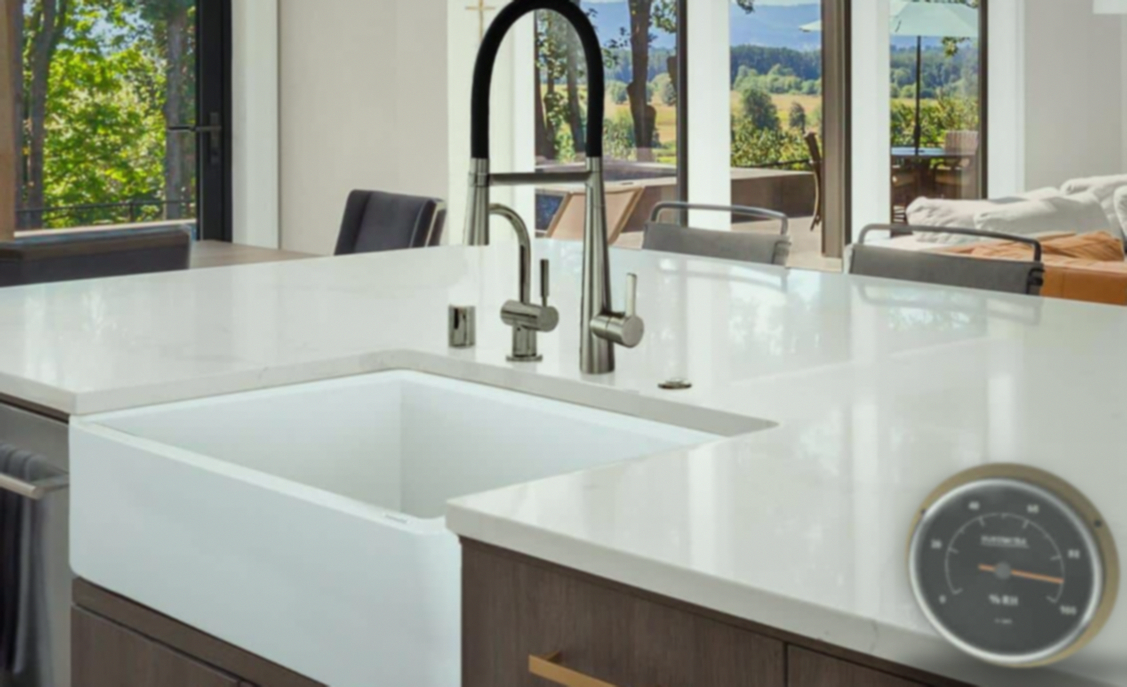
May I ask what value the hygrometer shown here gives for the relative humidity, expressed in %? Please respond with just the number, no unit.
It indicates 90
